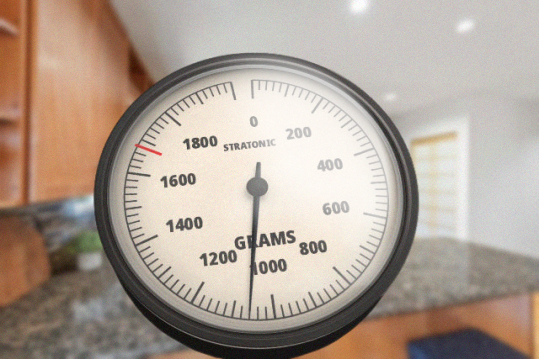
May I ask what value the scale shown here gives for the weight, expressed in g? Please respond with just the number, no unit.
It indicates 1060
